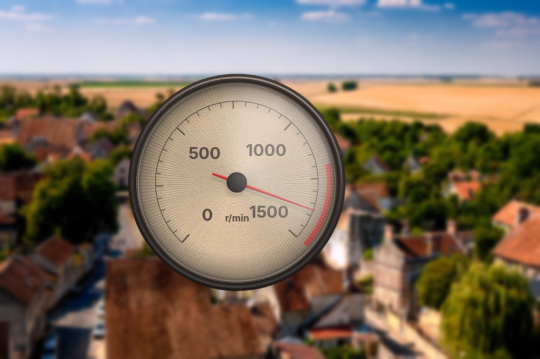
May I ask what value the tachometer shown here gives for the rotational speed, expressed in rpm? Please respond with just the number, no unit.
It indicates 1375
